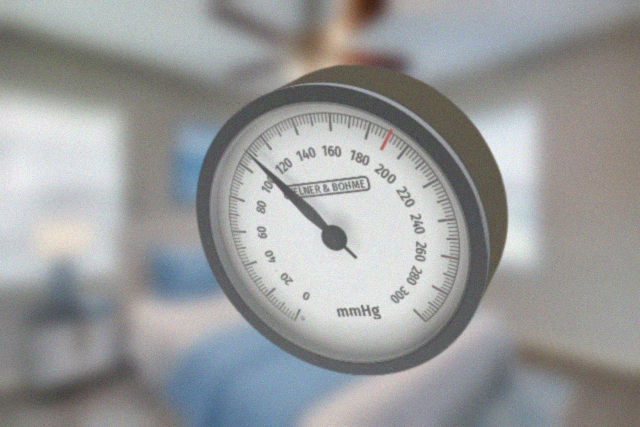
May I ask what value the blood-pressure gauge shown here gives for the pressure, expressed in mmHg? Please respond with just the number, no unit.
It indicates 110
